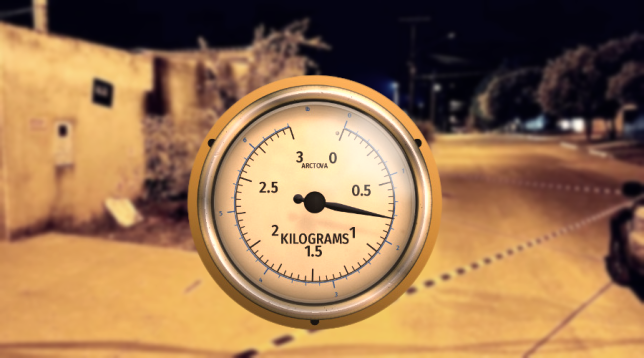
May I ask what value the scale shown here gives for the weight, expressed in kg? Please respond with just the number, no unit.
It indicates 0.75
